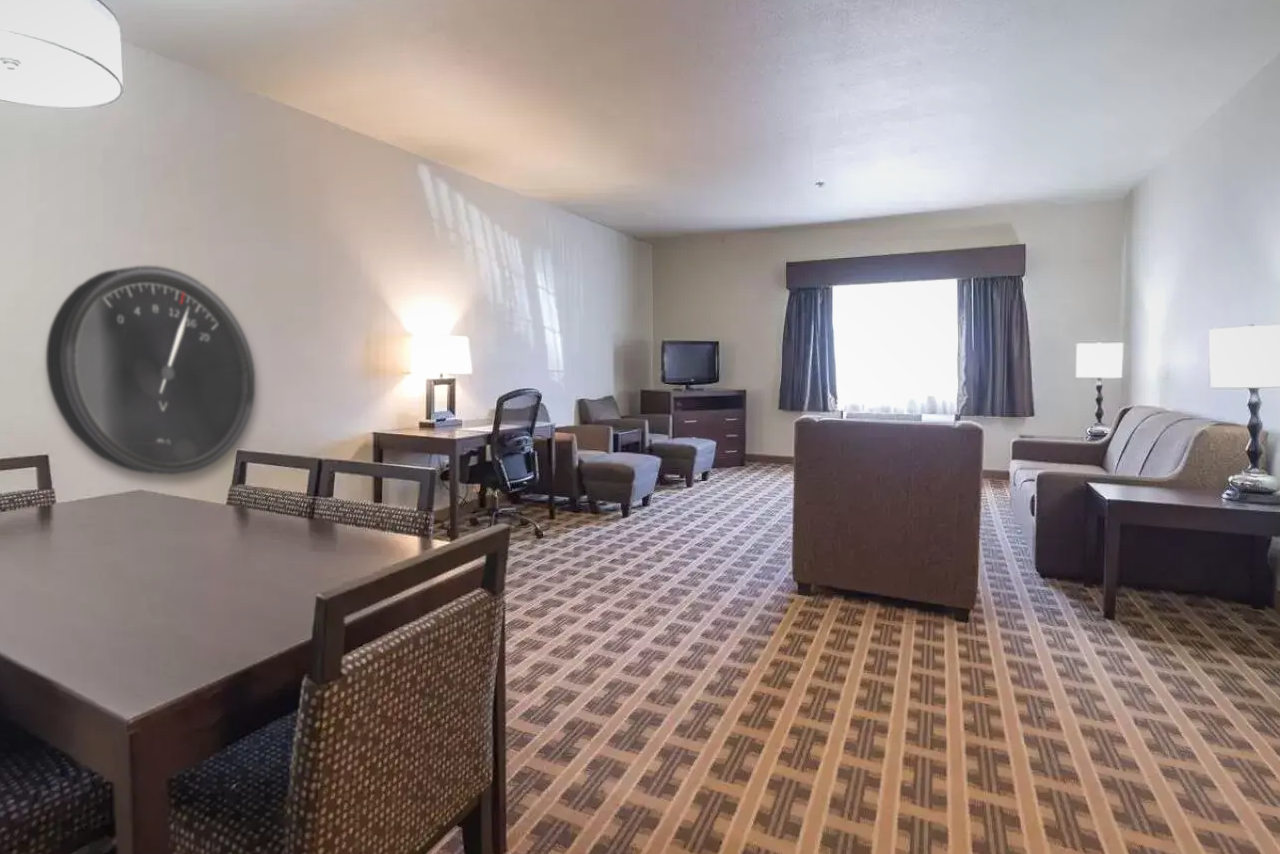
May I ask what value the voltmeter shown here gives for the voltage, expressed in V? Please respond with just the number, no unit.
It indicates 14
